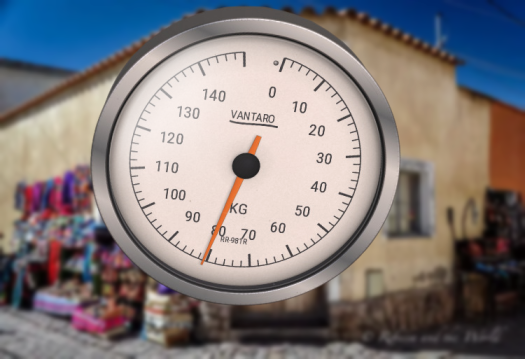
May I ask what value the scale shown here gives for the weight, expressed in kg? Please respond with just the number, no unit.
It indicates 81
